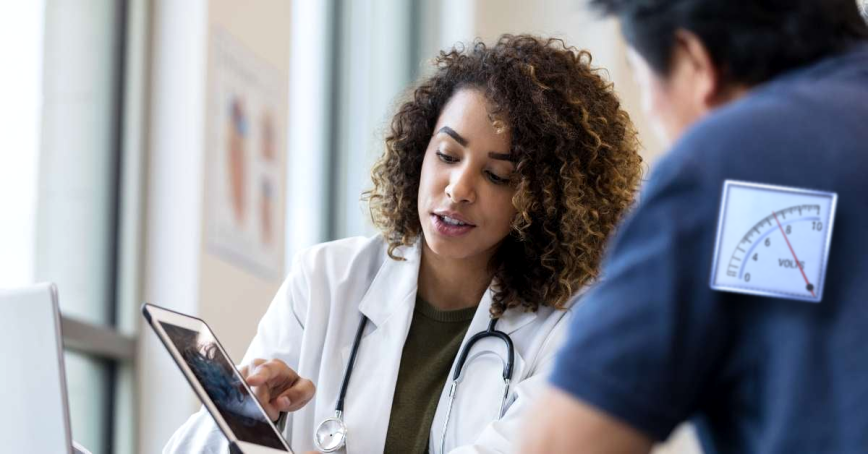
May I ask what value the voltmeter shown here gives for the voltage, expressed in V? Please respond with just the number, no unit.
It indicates 7.5
